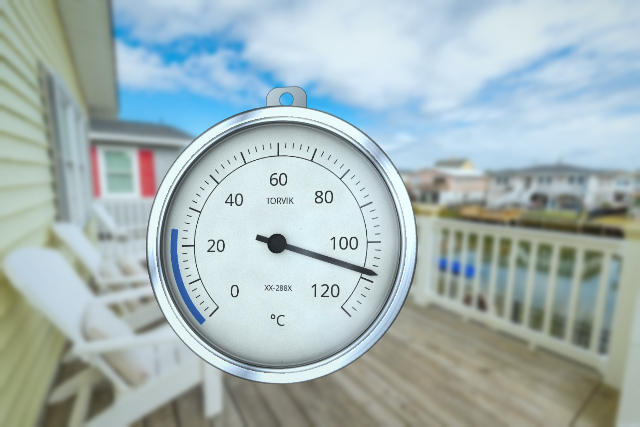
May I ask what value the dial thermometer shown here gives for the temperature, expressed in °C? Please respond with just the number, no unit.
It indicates 108
